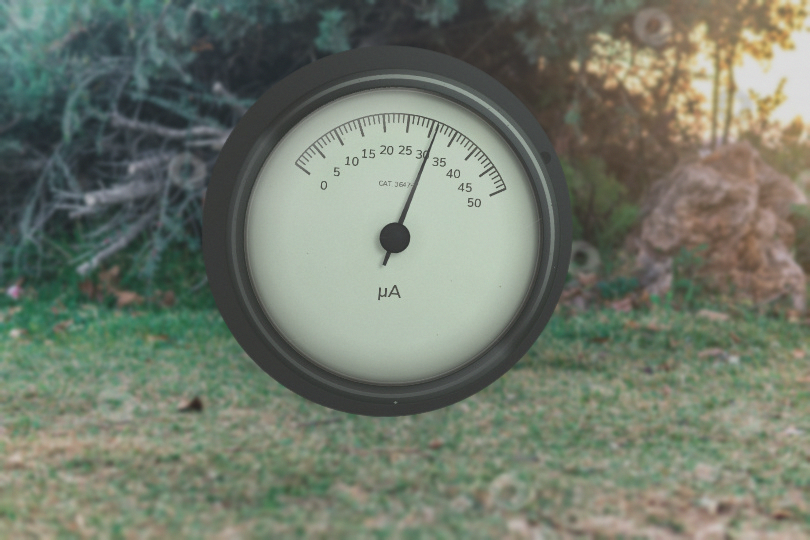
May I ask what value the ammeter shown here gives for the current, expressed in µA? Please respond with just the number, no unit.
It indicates 31
